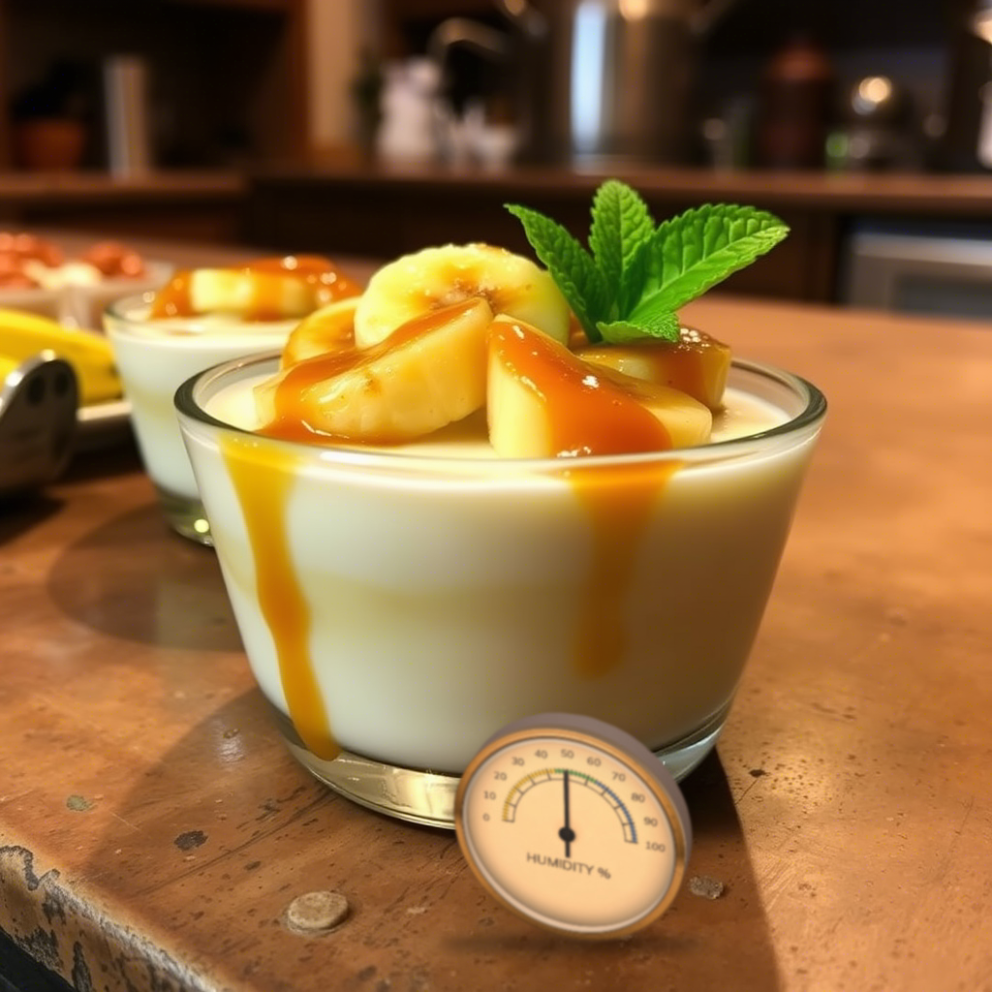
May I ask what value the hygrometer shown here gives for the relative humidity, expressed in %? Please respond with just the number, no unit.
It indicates 50
